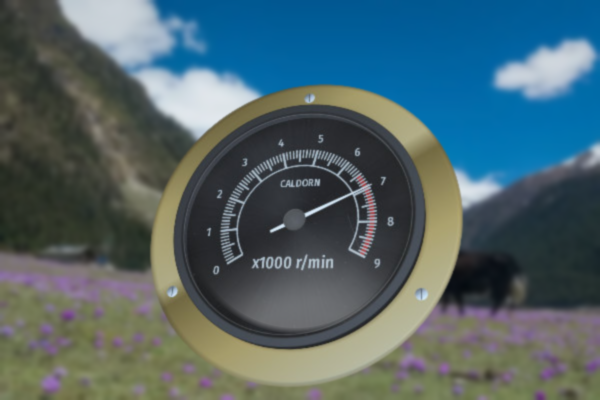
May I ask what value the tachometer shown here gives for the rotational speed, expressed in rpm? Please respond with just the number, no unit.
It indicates 7000
